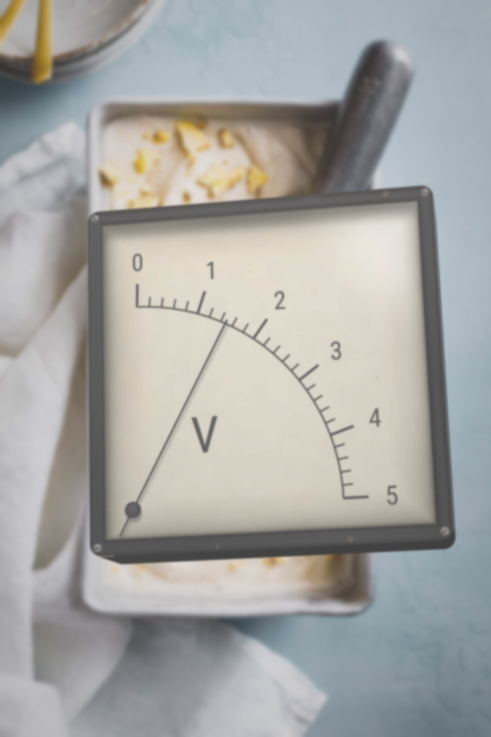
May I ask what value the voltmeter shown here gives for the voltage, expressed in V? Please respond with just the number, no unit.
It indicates 1.5
